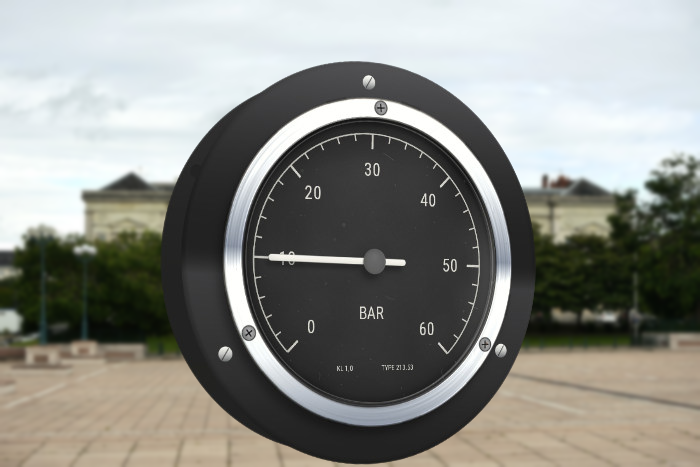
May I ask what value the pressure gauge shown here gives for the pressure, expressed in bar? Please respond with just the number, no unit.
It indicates 10
